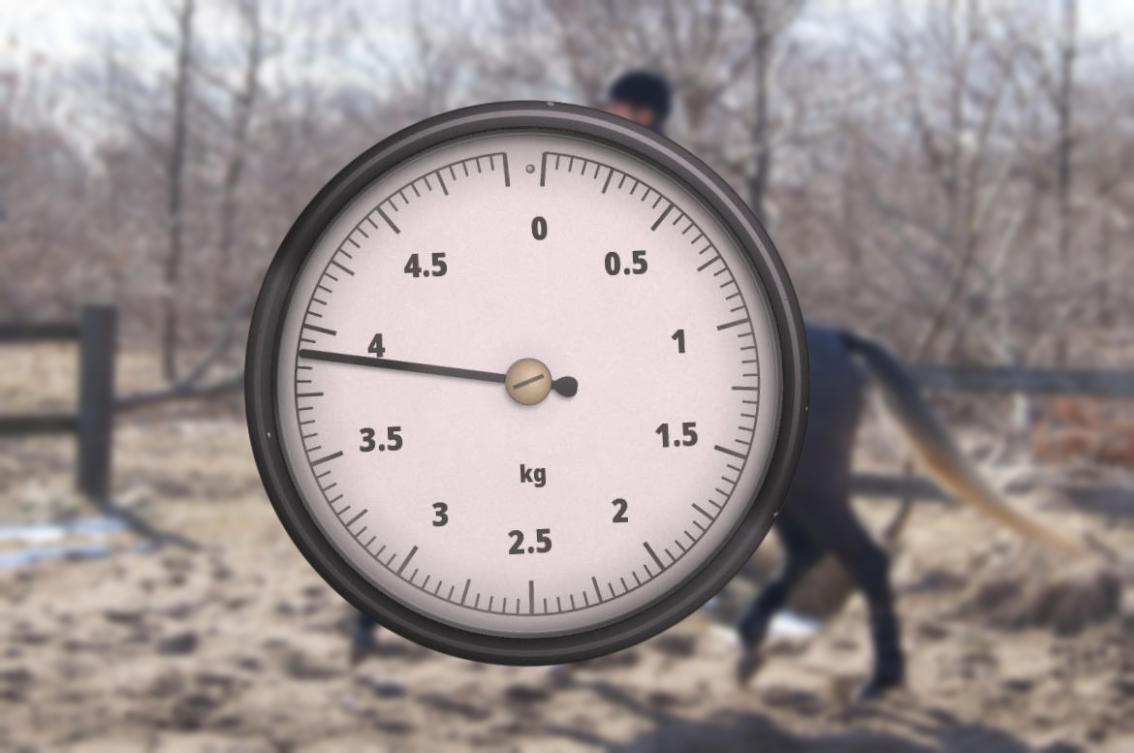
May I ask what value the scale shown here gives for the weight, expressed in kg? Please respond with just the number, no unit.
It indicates 3.9
